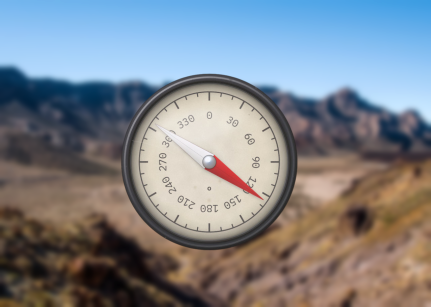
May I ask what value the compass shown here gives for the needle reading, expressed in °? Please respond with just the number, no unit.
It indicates 125
